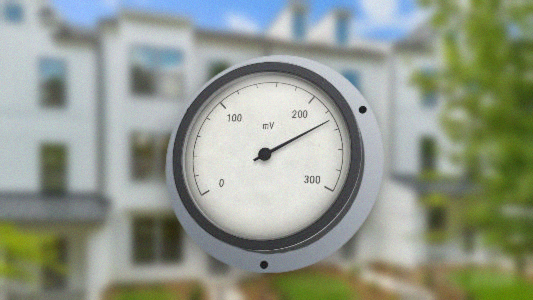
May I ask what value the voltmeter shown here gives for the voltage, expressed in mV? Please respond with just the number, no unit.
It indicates 230
